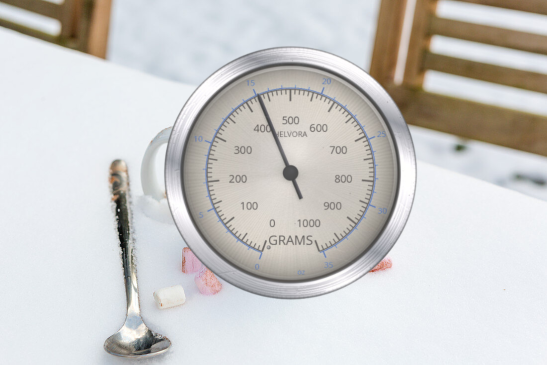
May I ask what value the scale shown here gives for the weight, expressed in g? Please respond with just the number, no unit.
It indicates 430
